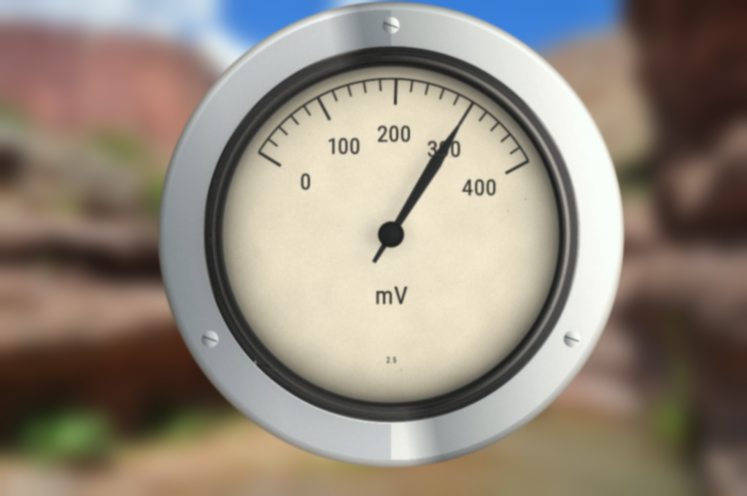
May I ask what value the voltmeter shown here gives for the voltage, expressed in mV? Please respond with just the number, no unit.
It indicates 300
